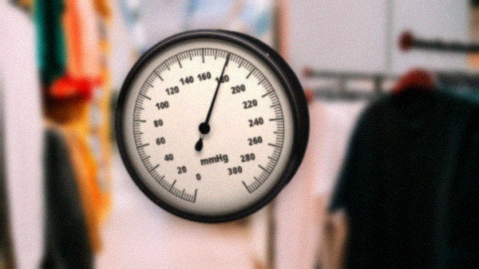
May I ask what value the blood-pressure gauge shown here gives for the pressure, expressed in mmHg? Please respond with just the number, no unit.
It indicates 180
